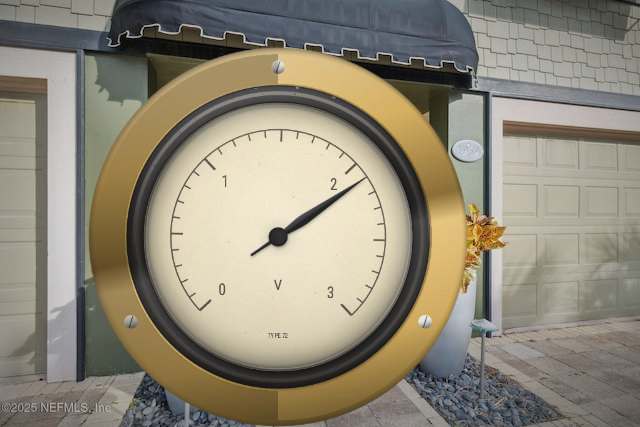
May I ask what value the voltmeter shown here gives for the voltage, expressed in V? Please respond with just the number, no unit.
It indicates 2.1
